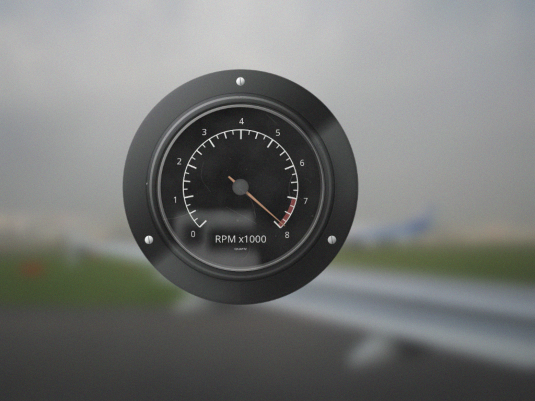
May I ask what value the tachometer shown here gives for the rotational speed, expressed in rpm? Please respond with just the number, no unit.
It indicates 7875
